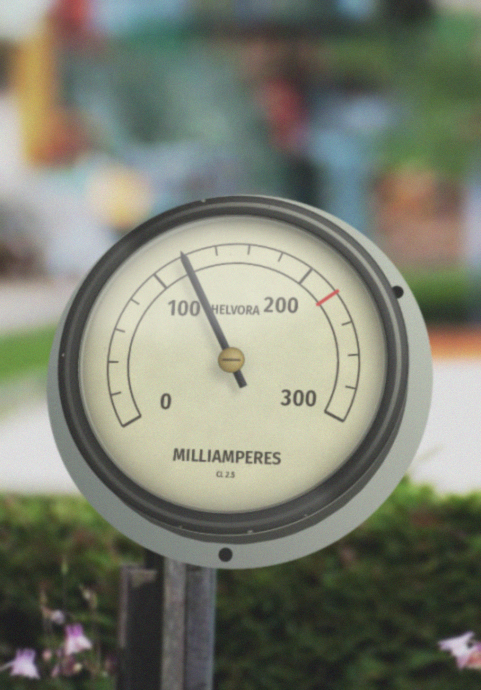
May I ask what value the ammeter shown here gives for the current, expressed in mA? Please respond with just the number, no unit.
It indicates 120
